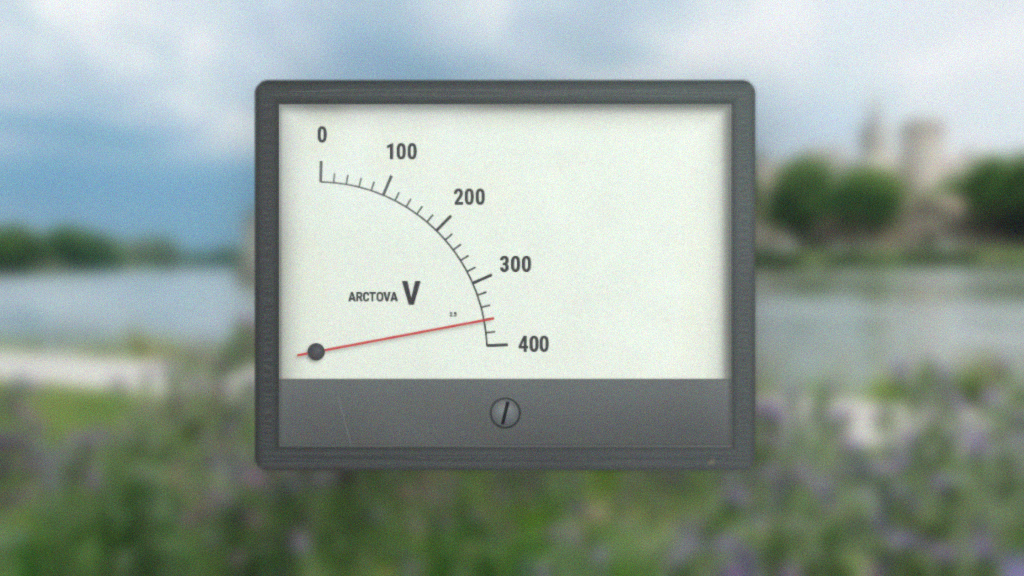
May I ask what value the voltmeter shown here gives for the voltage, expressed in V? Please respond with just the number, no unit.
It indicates 360
